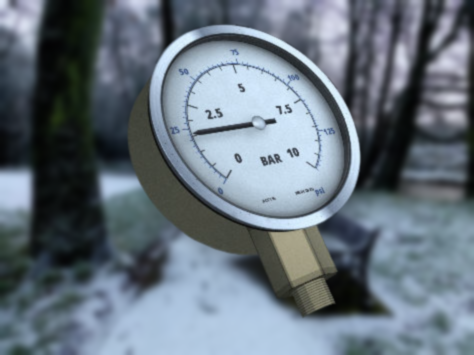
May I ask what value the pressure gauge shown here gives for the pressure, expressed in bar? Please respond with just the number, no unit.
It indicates 1.5
